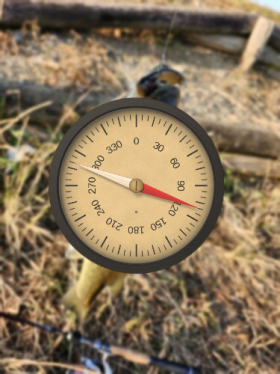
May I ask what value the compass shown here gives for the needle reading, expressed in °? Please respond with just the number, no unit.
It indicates 110
